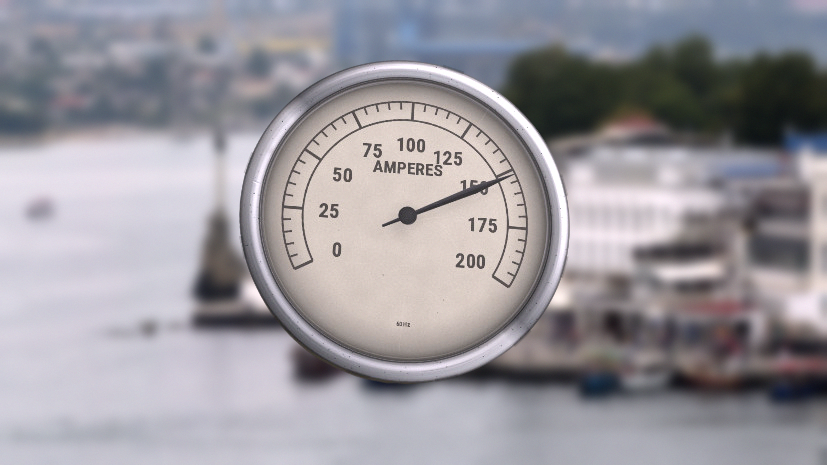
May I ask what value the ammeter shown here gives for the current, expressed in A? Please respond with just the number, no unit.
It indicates 152.5
